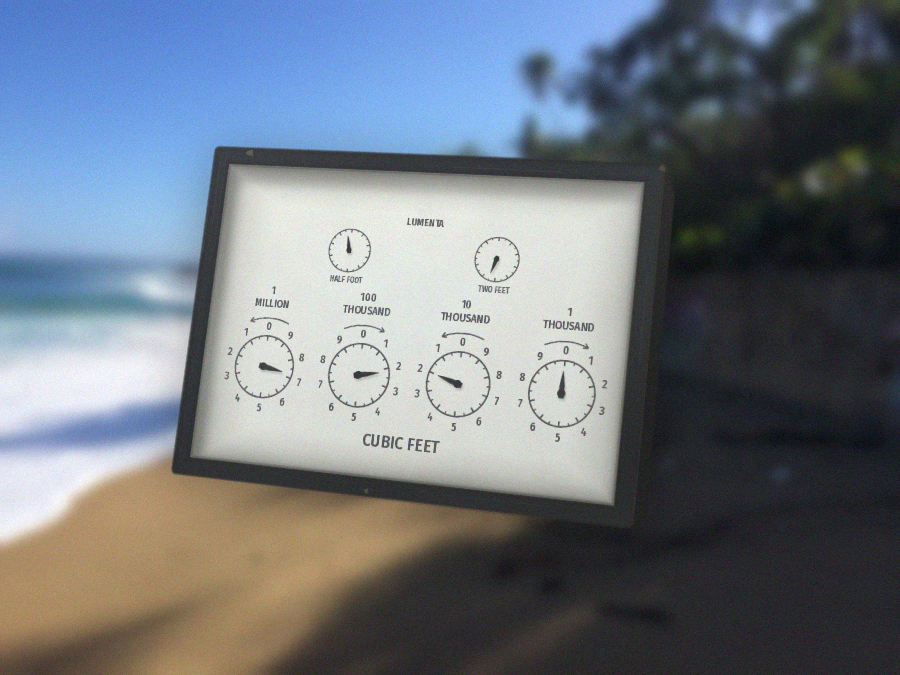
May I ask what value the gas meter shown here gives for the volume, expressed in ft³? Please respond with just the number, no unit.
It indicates 722000
